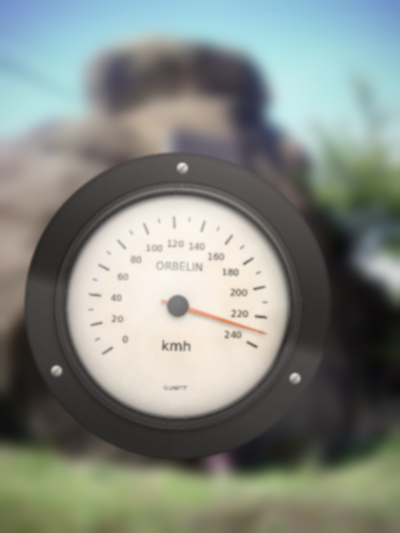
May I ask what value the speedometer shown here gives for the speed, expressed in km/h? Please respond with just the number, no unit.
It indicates 230
